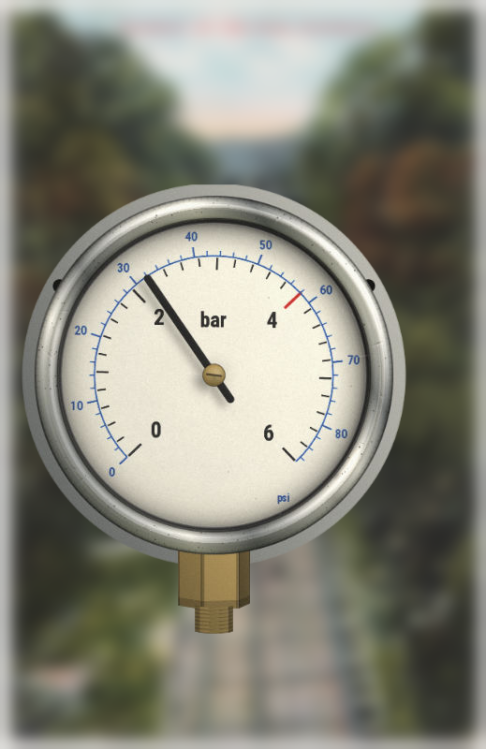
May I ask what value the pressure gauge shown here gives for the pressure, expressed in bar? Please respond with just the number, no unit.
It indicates 2.2
